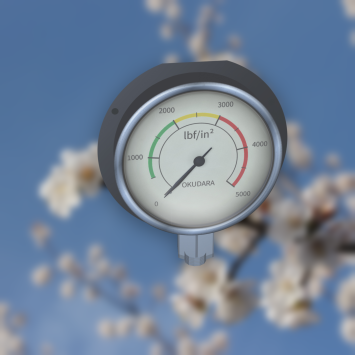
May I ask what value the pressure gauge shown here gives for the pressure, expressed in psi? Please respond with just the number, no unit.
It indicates 0
